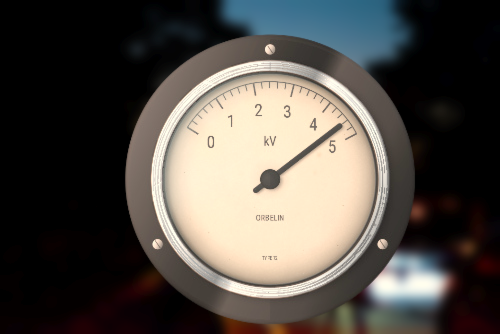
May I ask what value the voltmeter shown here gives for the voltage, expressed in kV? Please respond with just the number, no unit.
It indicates 4.6
